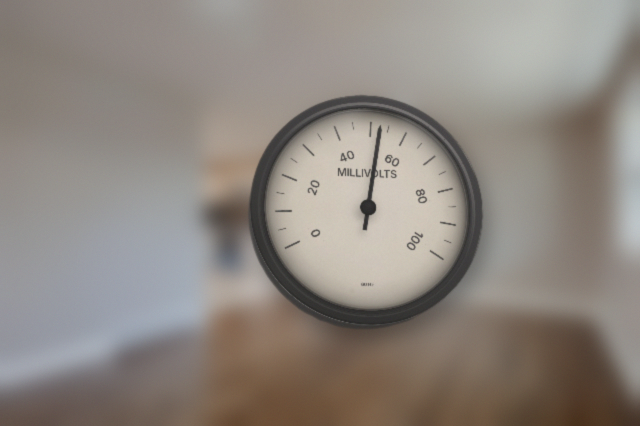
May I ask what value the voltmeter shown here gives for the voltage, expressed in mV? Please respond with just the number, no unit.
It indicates 52.5
